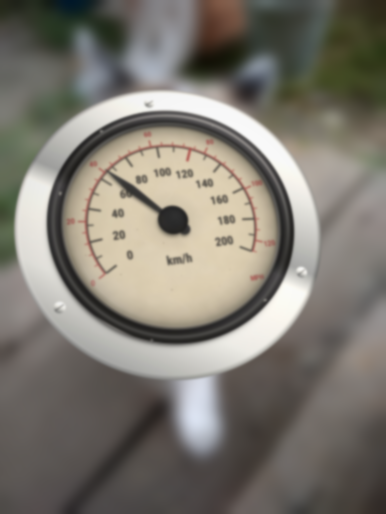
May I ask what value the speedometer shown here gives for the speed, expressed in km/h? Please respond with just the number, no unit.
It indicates 65
